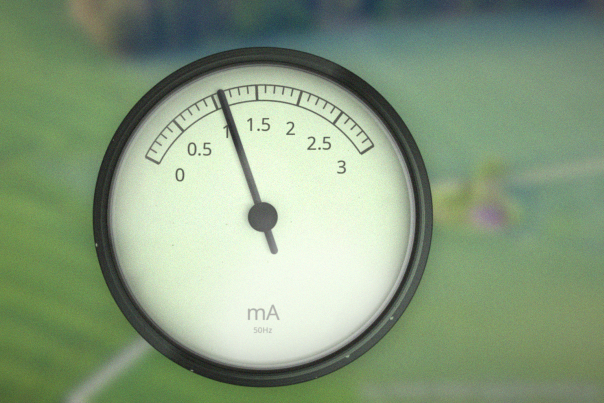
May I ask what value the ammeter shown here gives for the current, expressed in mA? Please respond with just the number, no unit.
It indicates 1.1
